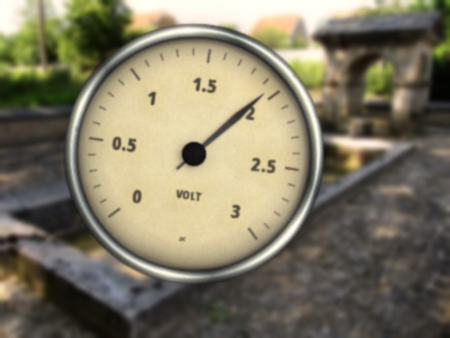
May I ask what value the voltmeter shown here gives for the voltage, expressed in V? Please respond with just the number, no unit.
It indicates 1.95
